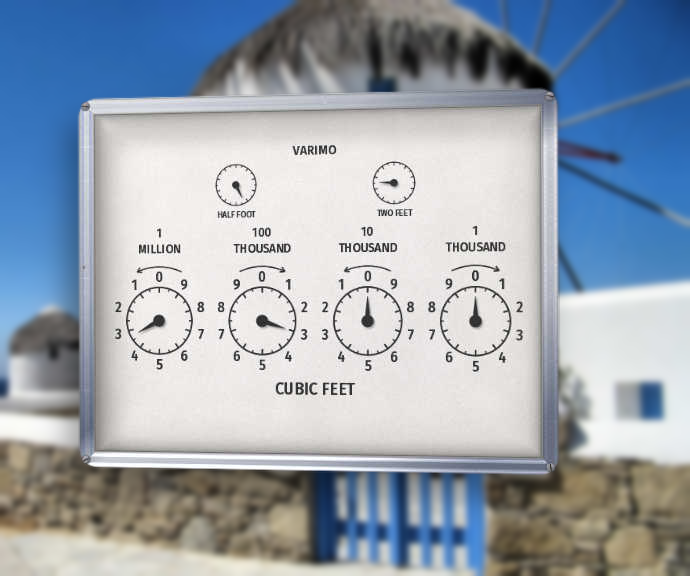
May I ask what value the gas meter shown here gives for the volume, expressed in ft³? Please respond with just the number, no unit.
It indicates 330000
